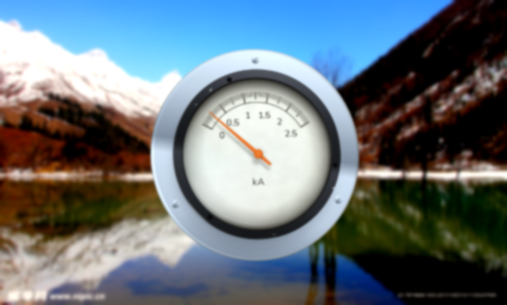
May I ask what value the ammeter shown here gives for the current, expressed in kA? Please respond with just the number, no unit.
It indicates 0.25
